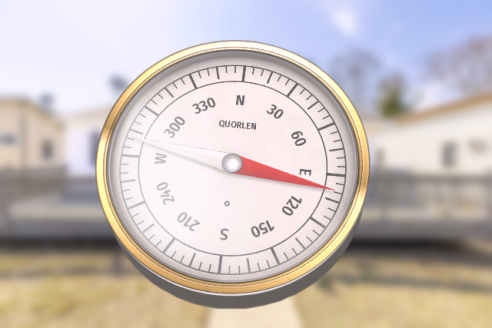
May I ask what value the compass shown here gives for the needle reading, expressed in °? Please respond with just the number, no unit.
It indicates 100
